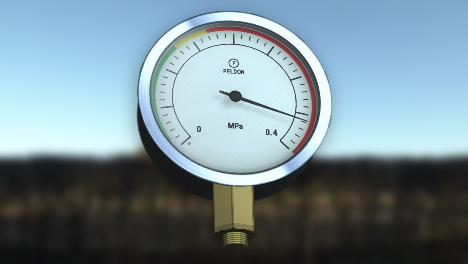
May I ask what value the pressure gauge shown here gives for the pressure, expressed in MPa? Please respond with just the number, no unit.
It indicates 0.36
